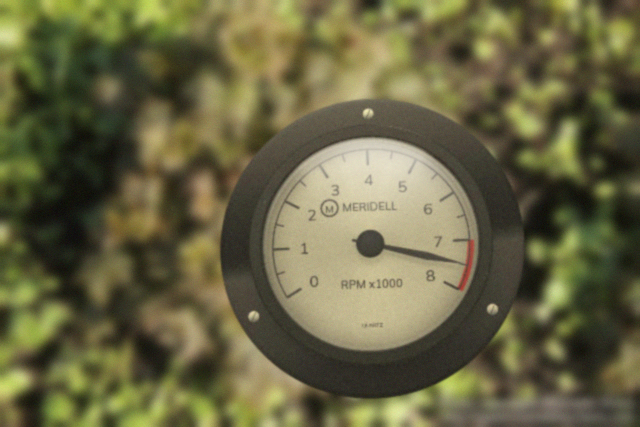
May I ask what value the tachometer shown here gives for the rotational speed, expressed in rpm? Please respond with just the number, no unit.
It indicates 7500
